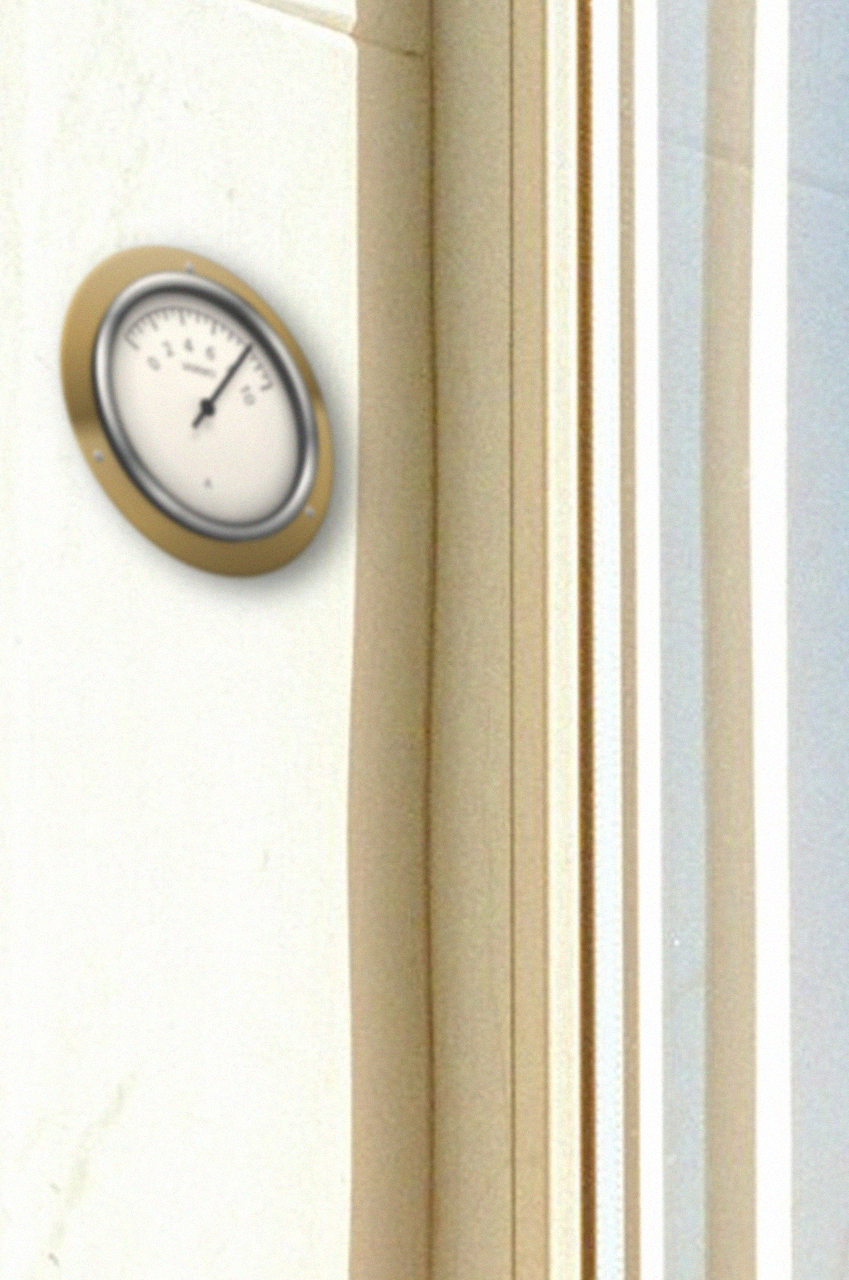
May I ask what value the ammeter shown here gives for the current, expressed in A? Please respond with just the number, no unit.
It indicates 8
